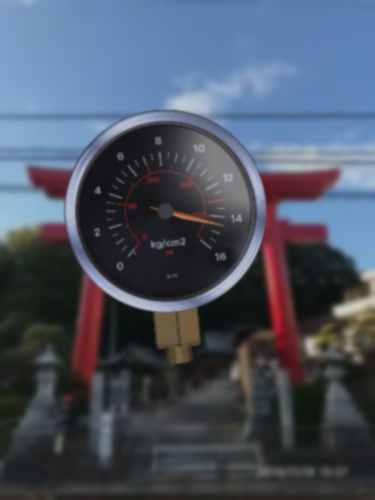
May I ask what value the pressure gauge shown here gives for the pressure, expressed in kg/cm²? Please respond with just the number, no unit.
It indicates 14.5
